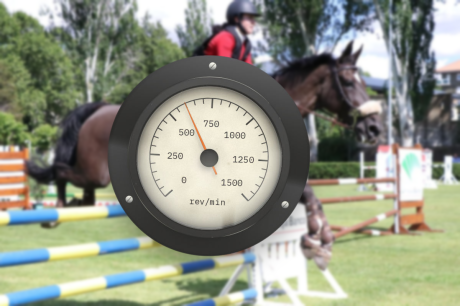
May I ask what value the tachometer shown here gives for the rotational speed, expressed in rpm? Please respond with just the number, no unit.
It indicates 600
